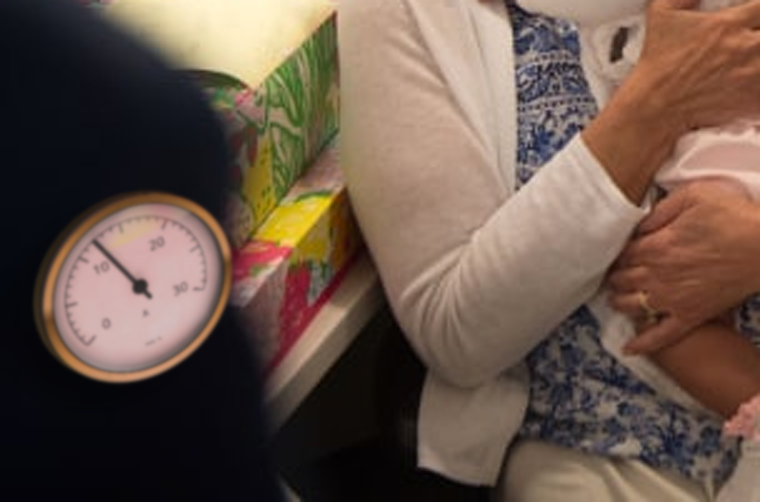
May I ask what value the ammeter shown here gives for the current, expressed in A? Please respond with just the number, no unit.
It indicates 12
